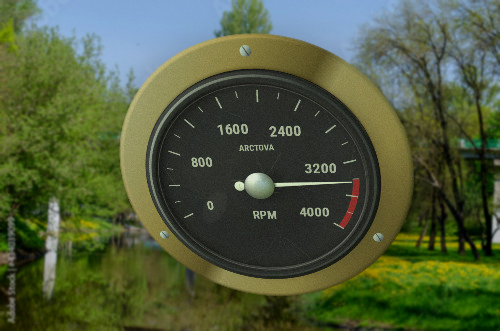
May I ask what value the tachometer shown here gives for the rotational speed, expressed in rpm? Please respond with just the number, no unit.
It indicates 3400
